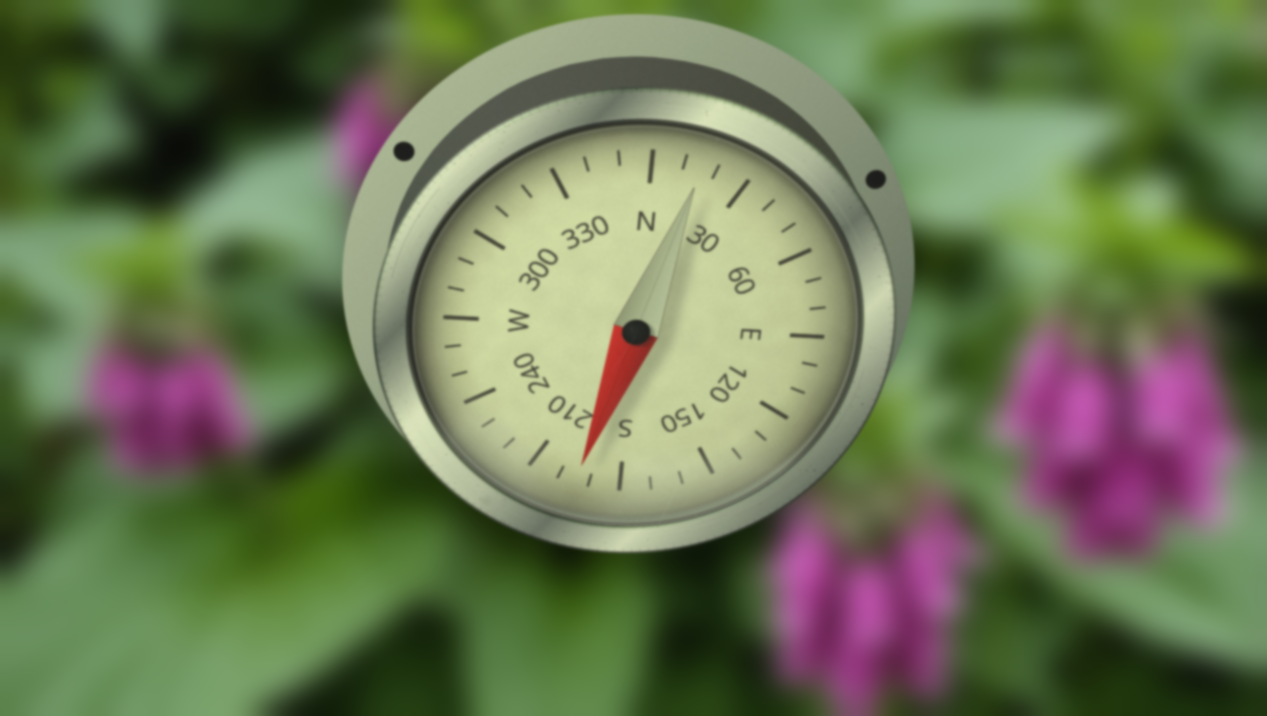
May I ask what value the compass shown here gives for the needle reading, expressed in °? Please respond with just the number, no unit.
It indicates 195
